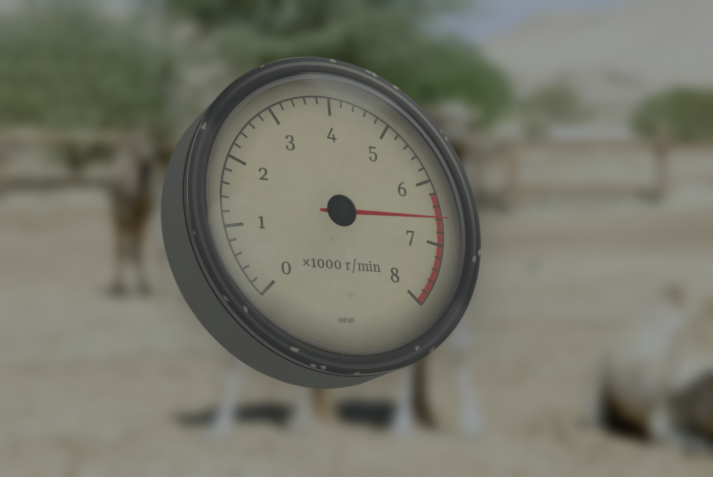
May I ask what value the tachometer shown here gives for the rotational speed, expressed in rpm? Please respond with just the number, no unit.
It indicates 6600
